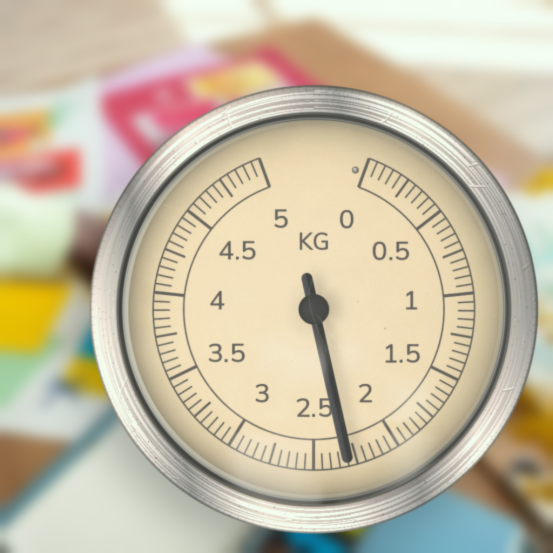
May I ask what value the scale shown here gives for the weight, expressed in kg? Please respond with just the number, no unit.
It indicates 2.3
